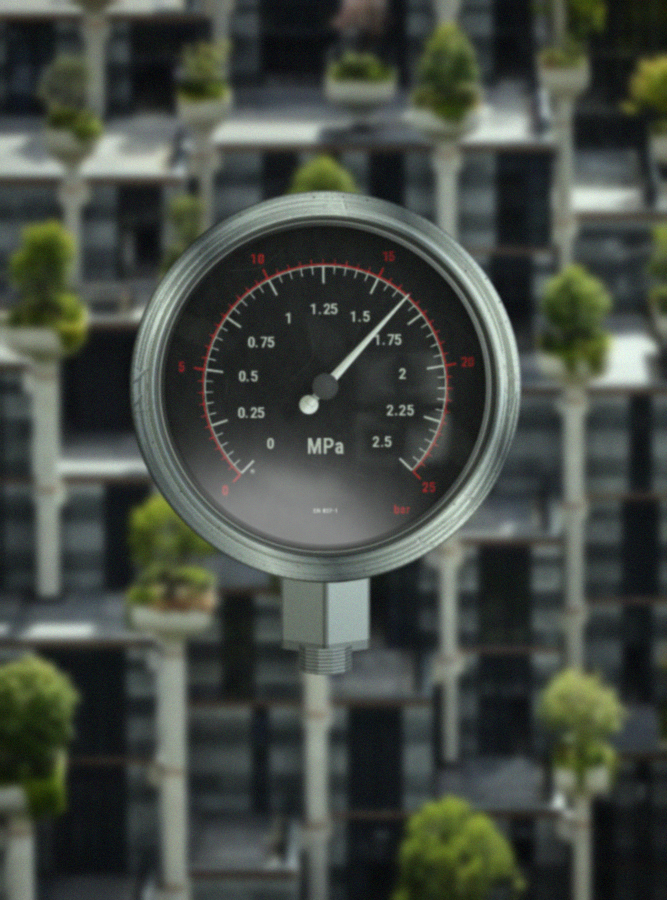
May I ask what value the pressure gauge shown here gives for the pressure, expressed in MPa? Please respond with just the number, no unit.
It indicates 1.65
